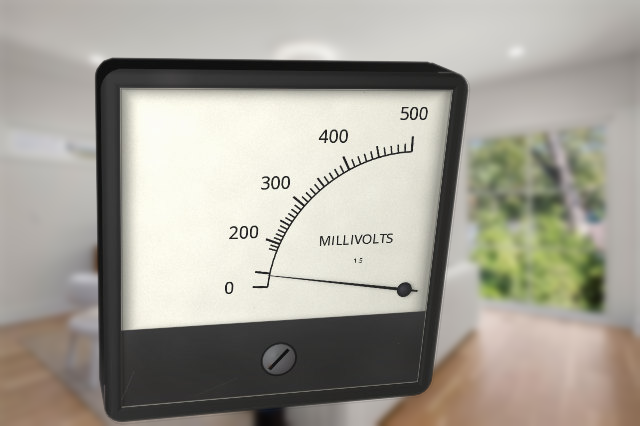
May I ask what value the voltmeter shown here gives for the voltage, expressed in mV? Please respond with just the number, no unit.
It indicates 100
